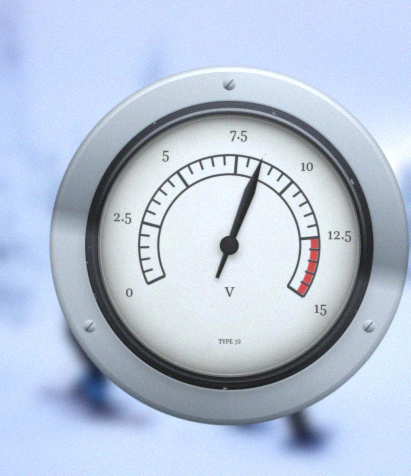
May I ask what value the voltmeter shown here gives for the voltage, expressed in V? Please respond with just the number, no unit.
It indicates 8.5
